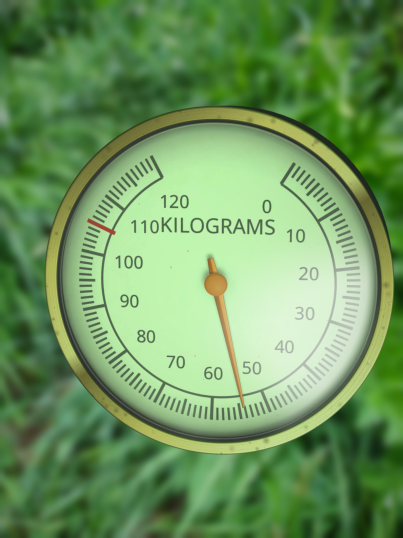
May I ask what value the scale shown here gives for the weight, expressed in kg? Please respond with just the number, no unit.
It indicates 54
